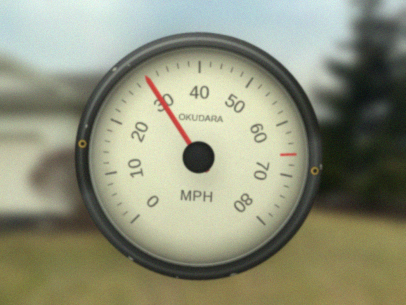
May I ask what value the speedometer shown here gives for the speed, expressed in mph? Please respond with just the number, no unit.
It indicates 30
